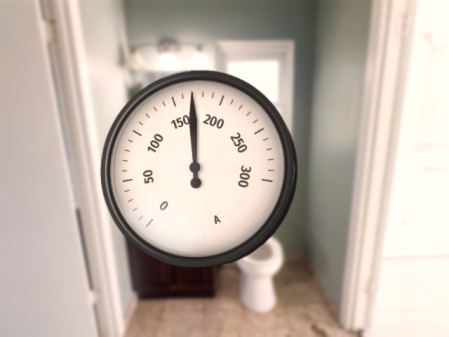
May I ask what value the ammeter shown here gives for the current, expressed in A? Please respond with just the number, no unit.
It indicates 170
